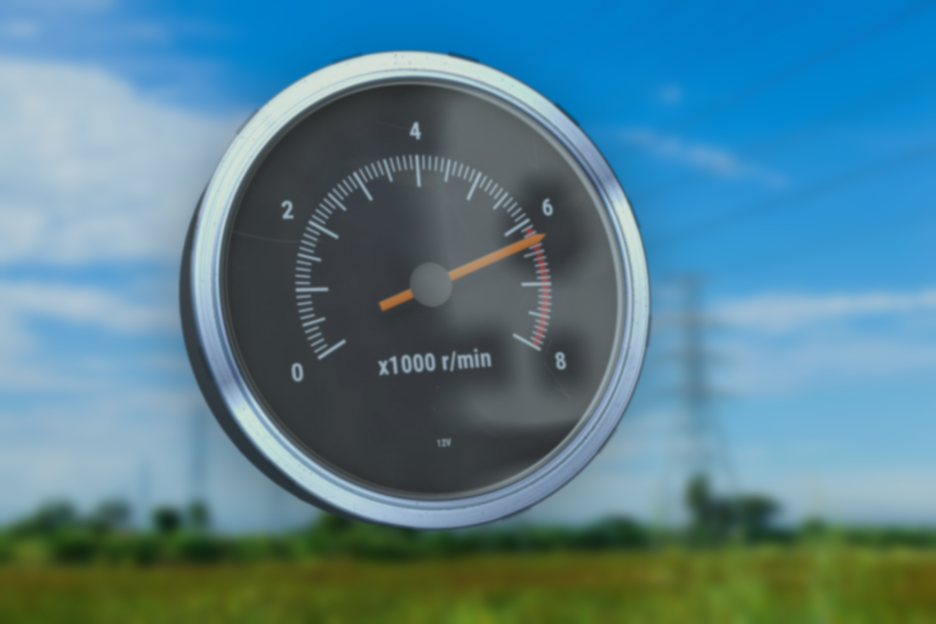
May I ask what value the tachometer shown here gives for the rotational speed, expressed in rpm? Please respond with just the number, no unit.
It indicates 6300
